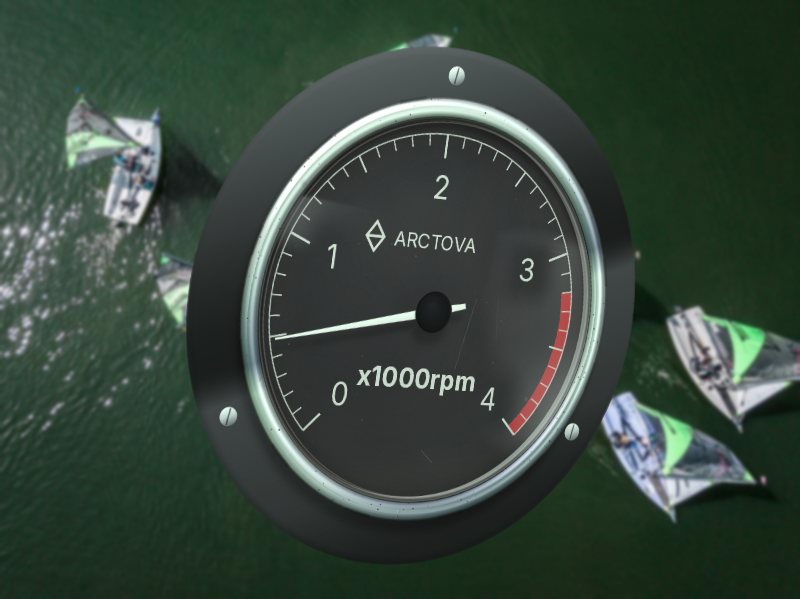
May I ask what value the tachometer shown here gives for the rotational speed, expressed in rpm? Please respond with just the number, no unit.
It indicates 500
